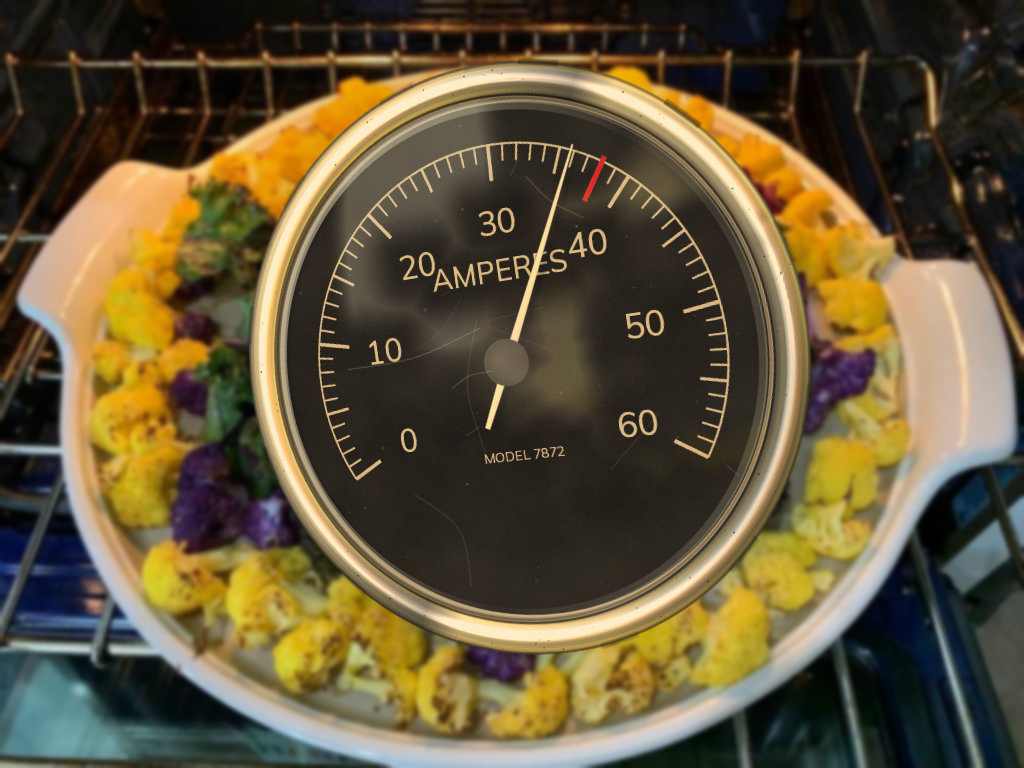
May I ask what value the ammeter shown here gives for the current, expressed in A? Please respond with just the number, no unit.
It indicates 36
